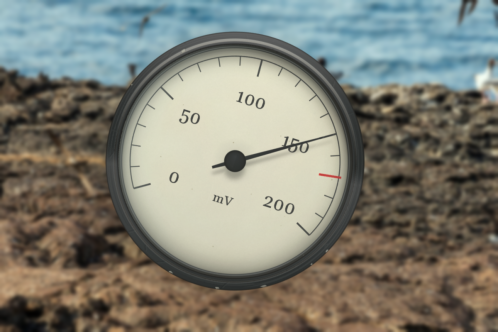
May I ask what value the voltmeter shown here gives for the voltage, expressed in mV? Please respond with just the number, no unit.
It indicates 150
